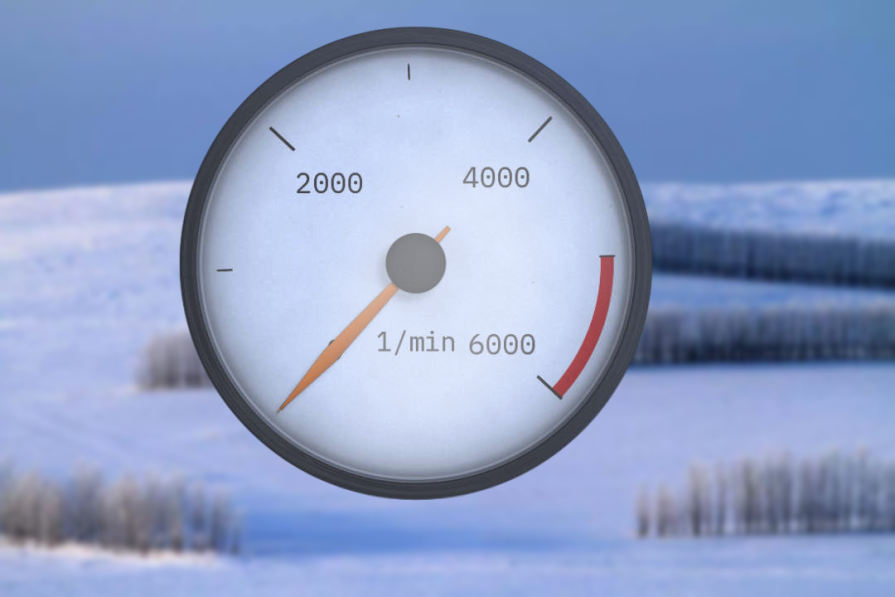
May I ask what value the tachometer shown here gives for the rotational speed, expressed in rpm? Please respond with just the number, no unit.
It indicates 0
